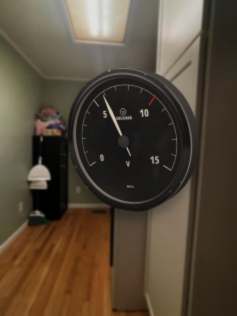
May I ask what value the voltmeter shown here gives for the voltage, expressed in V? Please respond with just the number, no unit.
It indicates 6
